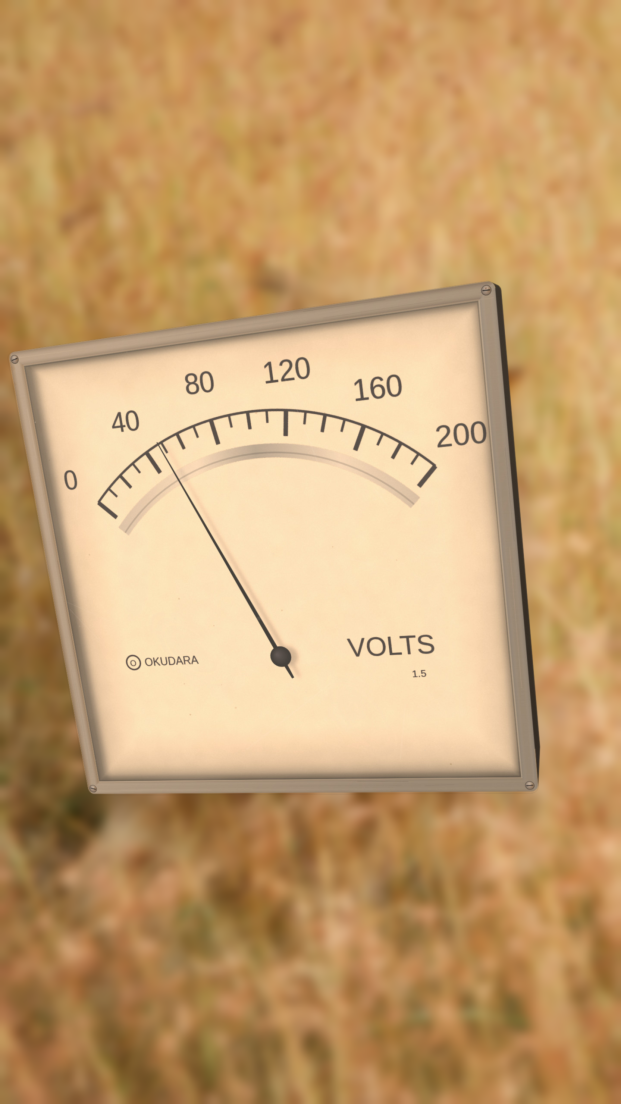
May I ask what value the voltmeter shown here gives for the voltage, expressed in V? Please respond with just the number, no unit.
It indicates 50
